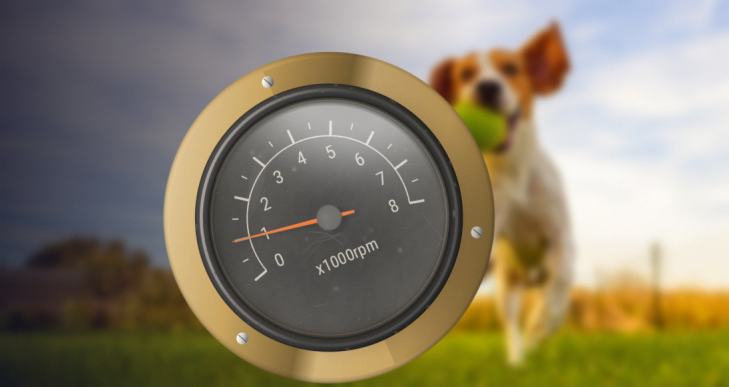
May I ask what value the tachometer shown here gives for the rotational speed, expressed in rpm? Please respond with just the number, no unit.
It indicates 1000
